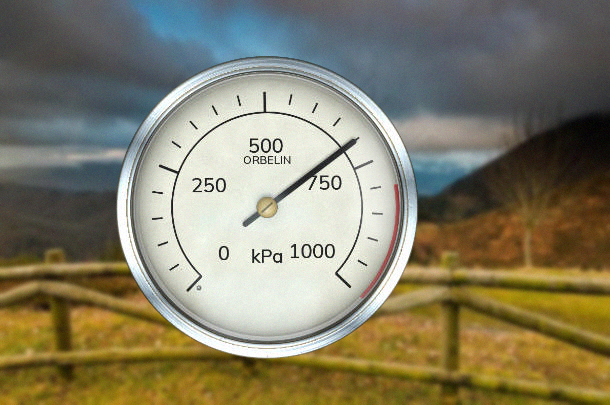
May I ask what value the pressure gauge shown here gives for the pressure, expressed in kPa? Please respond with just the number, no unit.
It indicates 700
